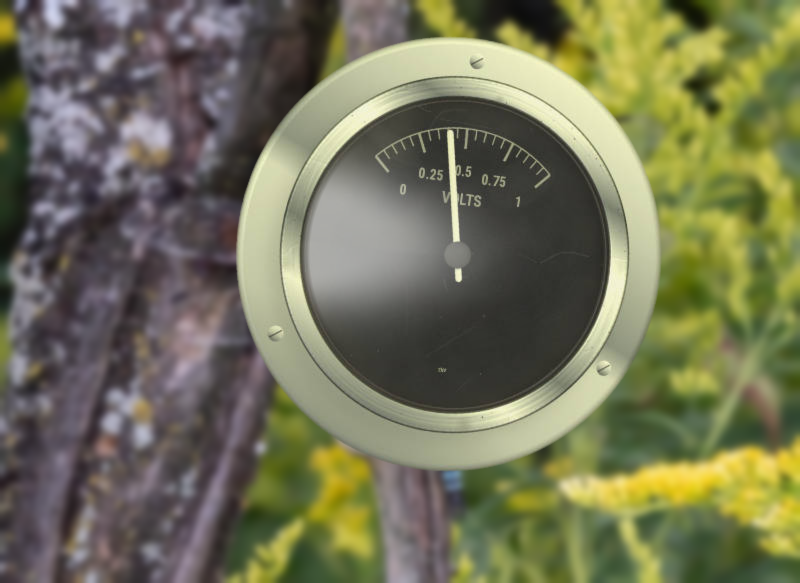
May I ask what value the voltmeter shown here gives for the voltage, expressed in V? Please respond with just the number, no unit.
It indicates 0.4
